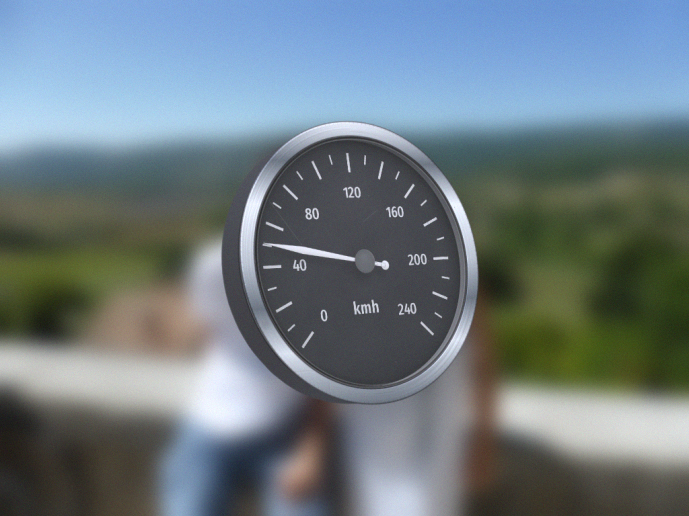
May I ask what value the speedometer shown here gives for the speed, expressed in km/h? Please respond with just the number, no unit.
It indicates 50
